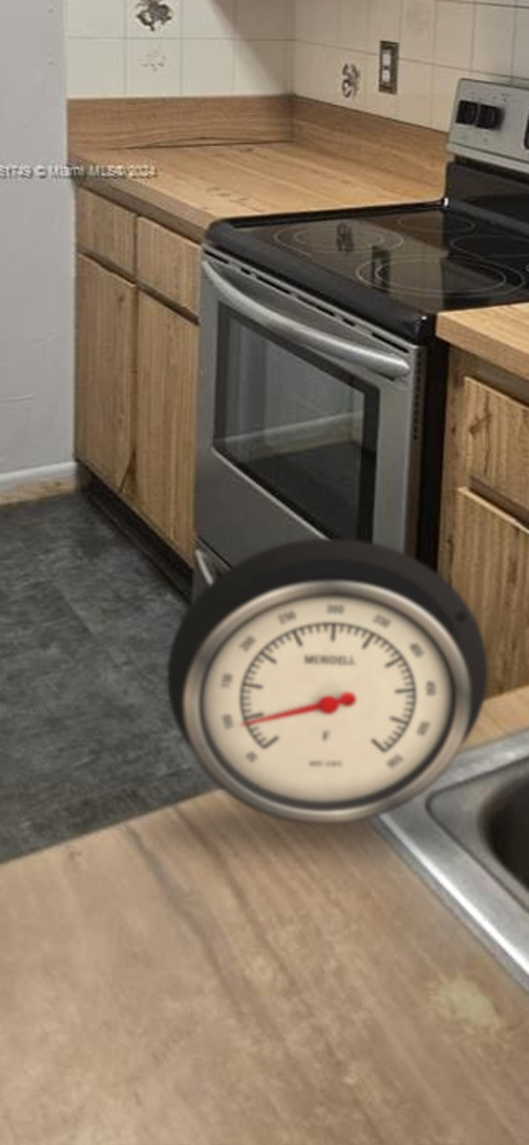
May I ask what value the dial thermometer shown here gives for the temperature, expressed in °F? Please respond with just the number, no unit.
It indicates 100
